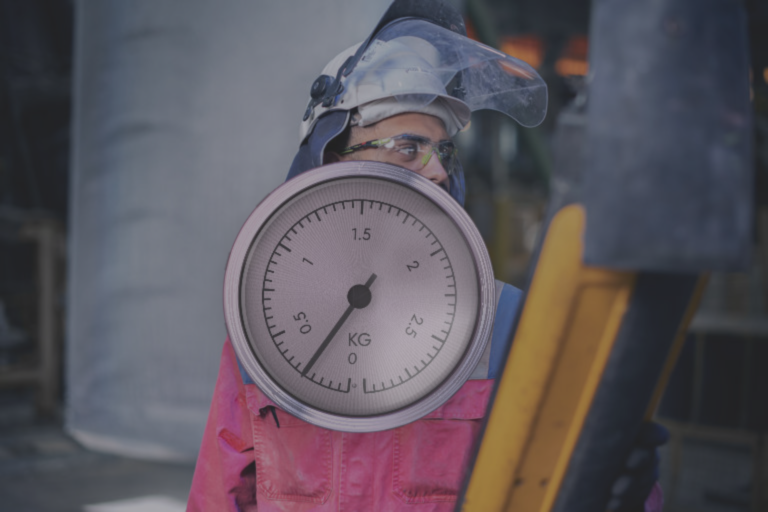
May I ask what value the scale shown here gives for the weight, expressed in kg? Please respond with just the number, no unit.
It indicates 0.25
